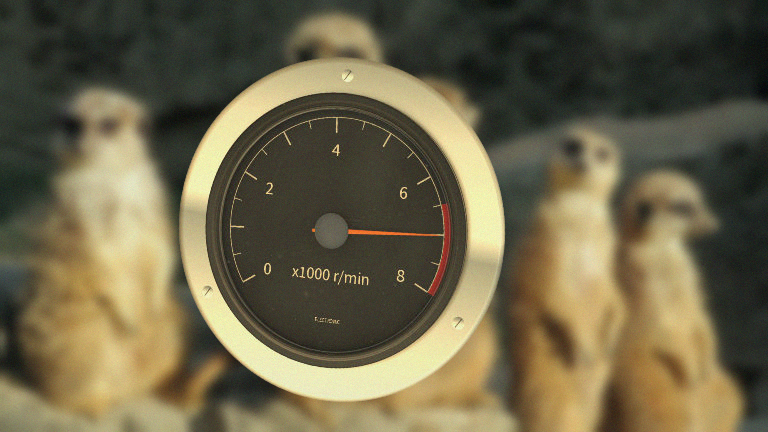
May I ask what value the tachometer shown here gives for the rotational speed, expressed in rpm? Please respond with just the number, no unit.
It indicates 7000
